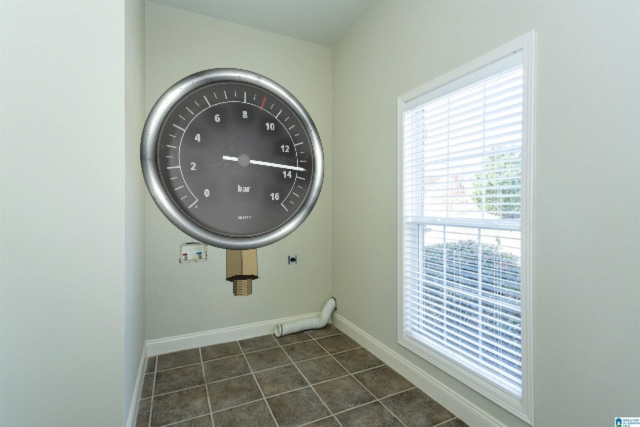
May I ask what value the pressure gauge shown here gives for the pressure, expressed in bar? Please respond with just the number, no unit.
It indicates 13.5
